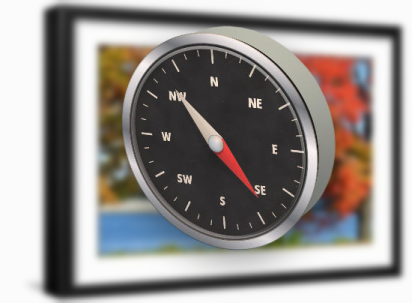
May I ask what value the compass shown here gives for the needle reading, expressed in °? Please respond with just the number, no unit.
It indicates 140
